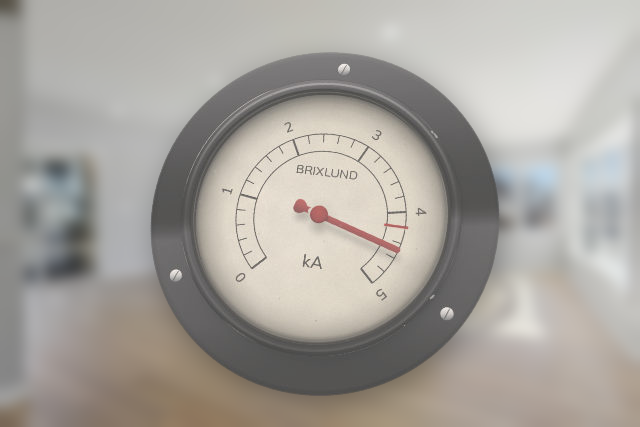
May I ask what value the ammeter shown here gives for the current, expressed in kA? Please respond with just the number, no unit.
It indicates 4.5
